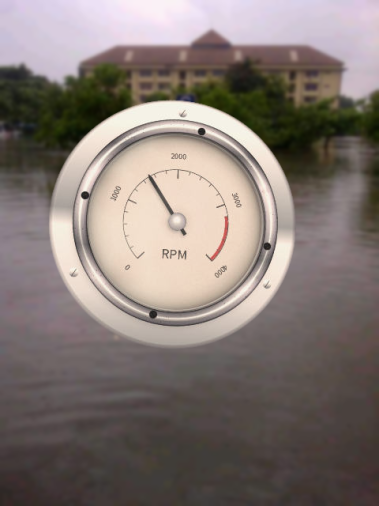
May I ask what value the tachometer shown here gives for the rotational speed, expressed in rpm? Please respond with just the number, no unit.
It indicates 1500
